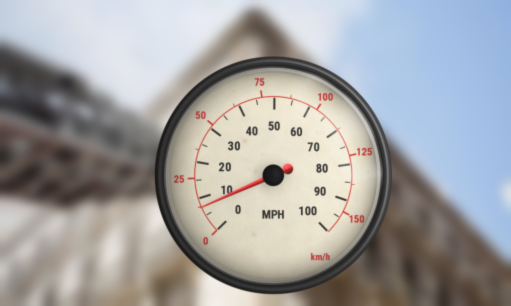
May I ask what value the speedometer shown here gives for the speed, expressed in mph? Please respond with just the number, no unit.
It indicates 7.5
